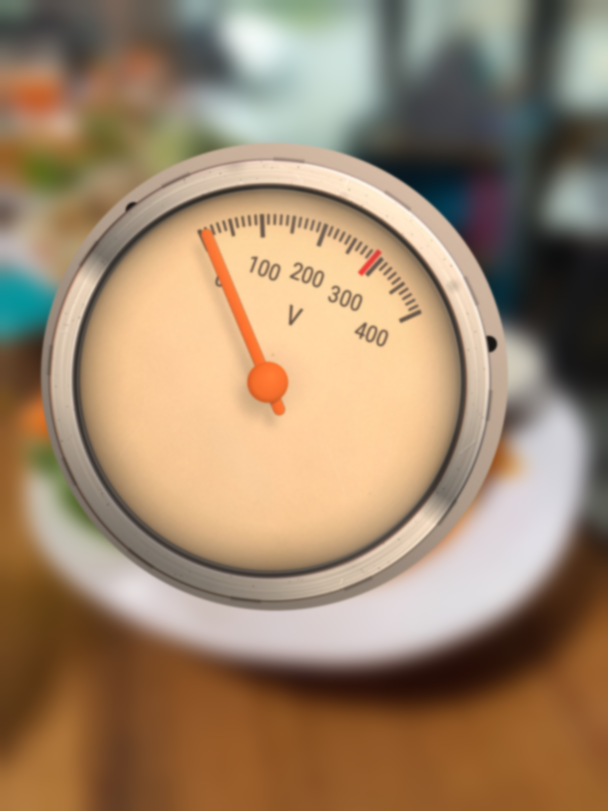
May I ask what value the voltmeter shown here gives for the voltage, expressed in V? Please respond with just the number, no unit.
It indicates 10
